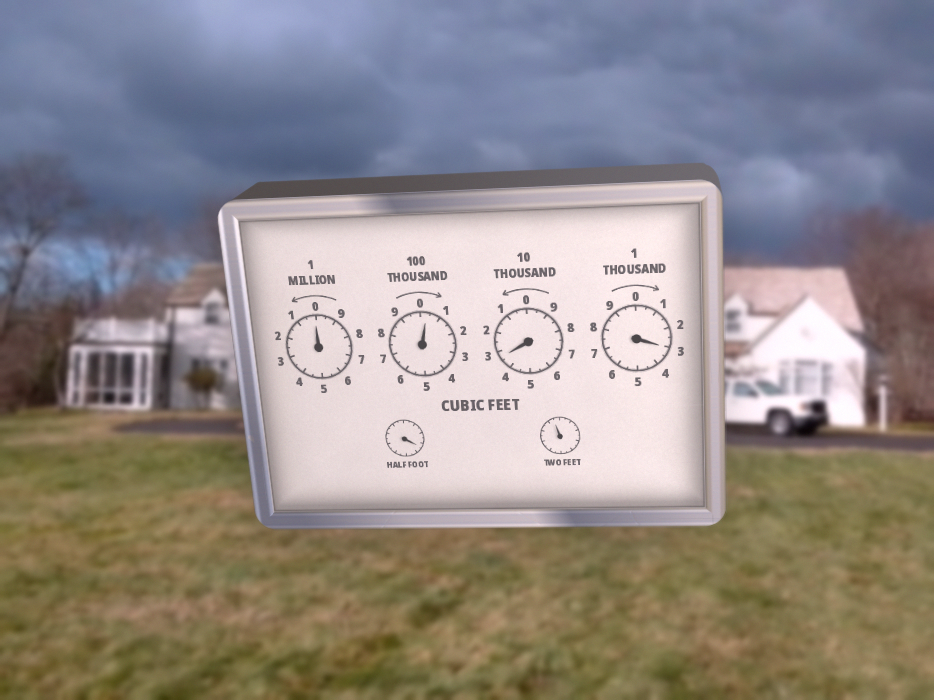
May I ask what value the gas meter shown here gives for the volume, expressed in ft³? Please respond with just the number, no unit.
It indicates 3300
